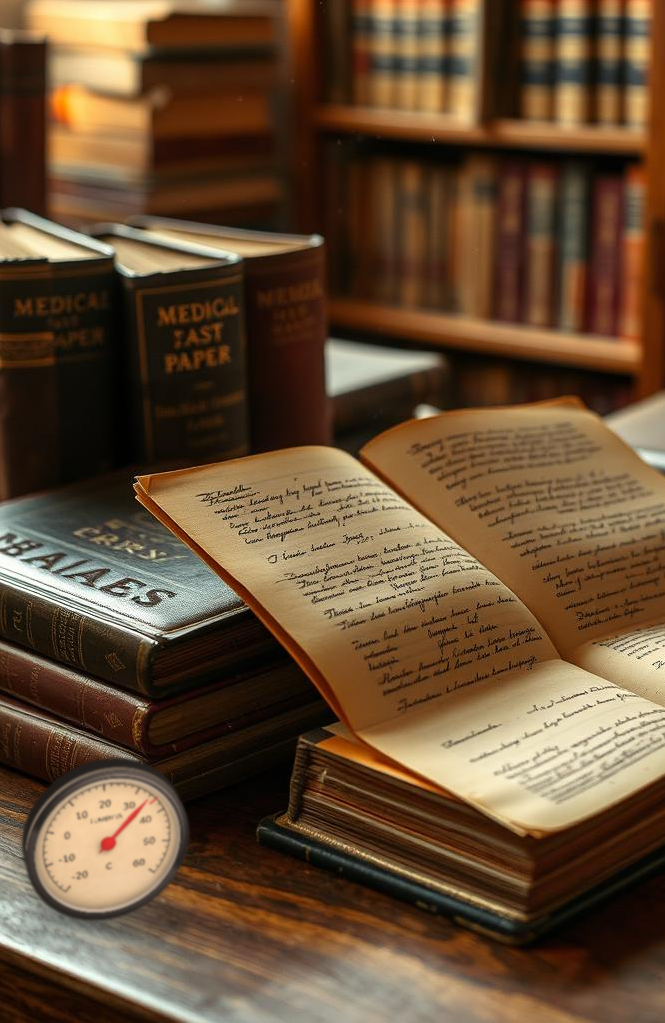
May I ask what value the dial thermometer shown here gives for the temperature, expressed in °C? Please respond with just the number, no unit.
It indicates 34
